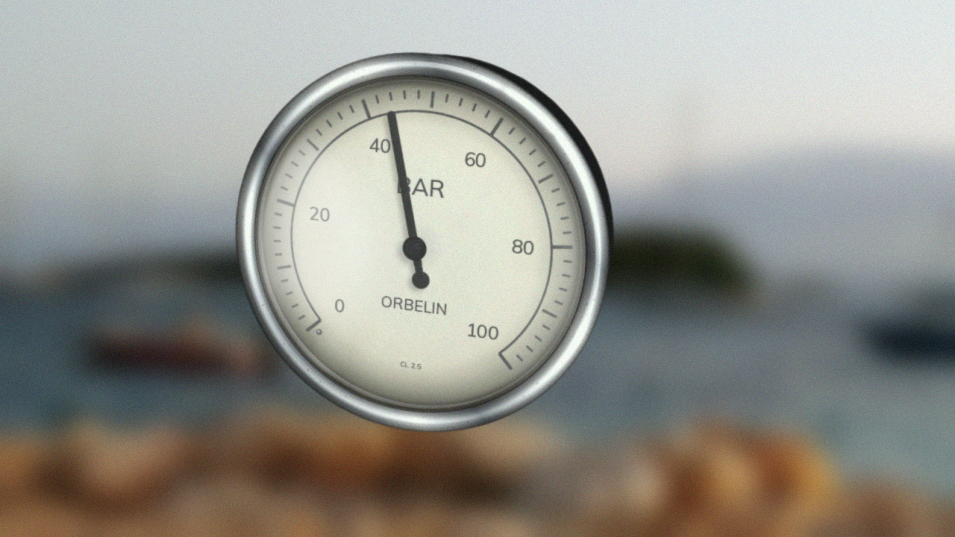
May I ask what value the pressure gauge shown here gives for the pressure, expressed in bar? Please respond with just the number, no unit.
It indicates 44
